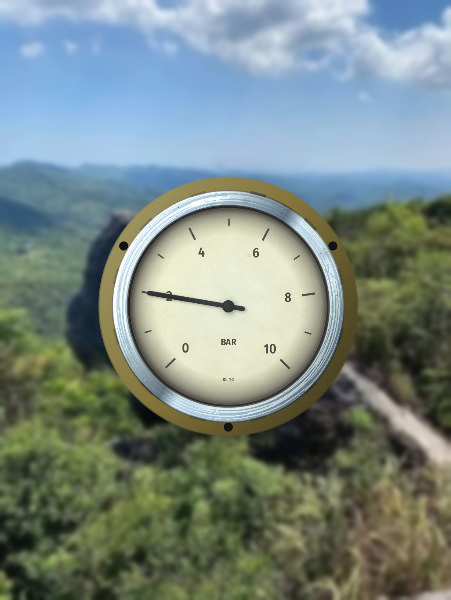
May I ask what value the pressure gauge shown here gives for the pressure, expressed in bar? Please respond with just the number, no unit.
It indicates 2
